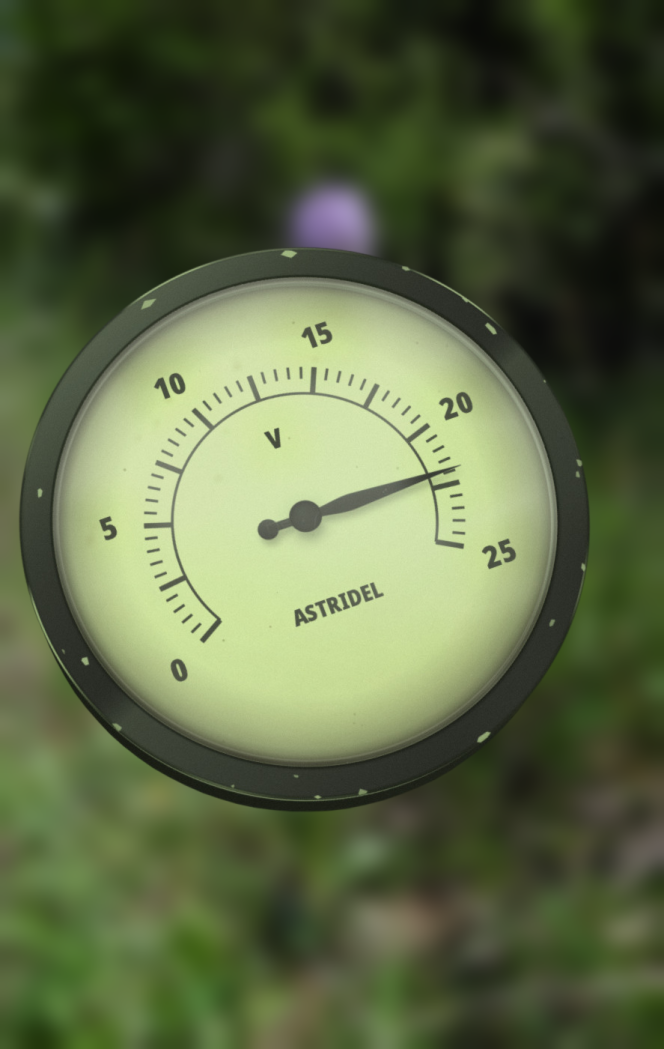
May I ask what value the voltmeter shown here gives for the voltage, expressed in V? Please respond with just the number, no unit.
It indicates 22
